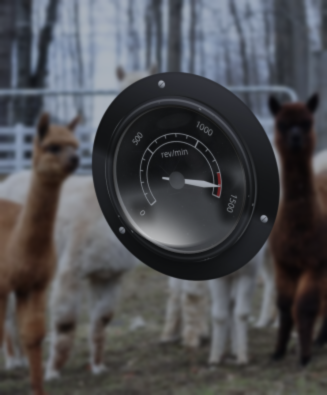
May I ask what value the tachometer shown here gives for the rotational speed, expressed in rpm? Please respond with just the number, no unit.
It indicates 1400
